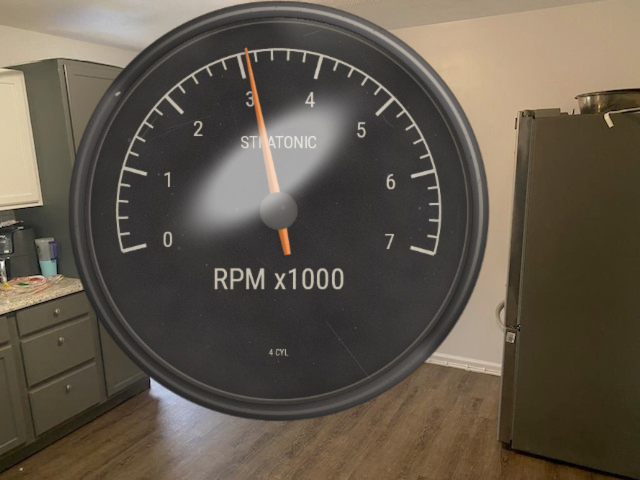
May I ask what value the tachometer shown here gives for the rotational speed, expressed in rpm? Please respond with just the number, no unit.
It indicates 3100
